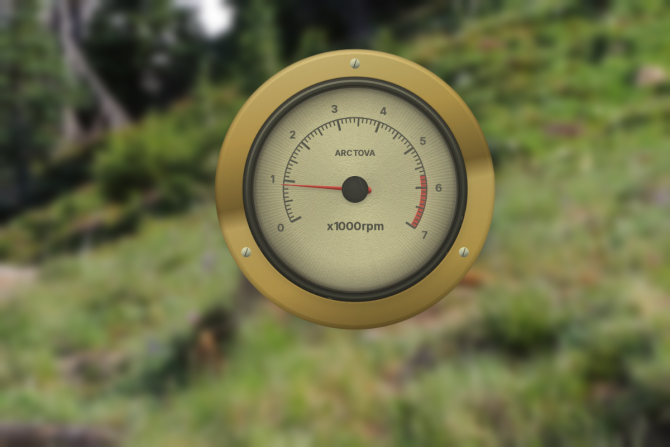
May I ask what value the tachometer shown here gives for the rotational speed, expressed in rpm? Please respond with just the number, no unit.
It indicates 900
